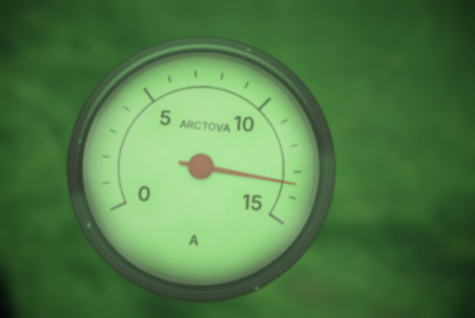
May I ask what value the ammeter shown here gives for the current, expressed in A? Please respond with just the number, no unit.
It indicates 13.5
